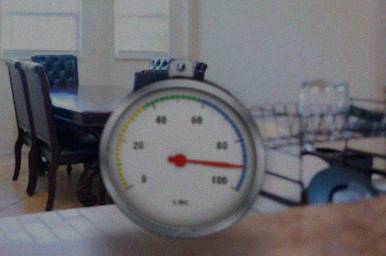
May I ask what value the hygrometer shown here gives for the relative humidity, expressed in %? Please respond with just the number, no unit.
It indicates 90
